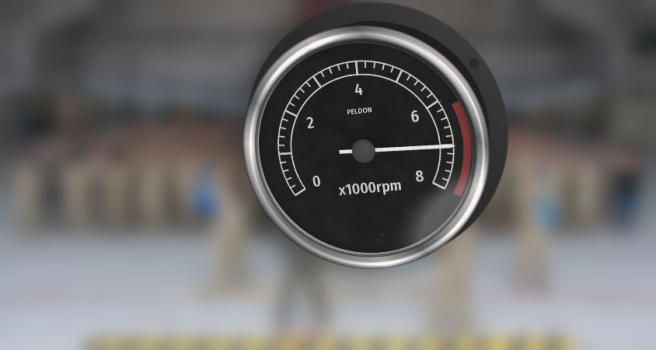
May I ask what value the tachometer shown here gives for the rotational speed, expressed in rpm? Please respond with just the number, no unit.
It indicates 7000
